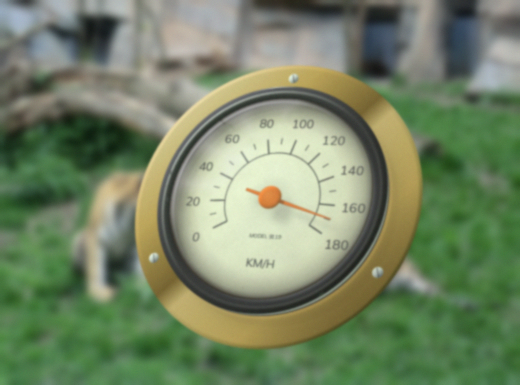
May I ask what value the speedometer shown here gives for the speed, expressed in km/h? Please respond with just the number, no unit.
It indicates 170
